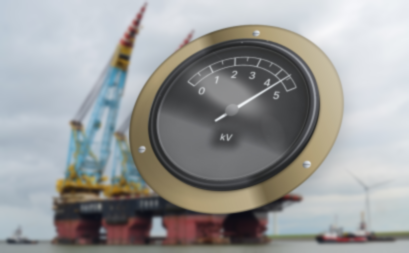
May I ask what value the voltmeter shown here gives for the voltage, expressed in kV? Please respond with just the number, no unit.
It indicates 4.5
